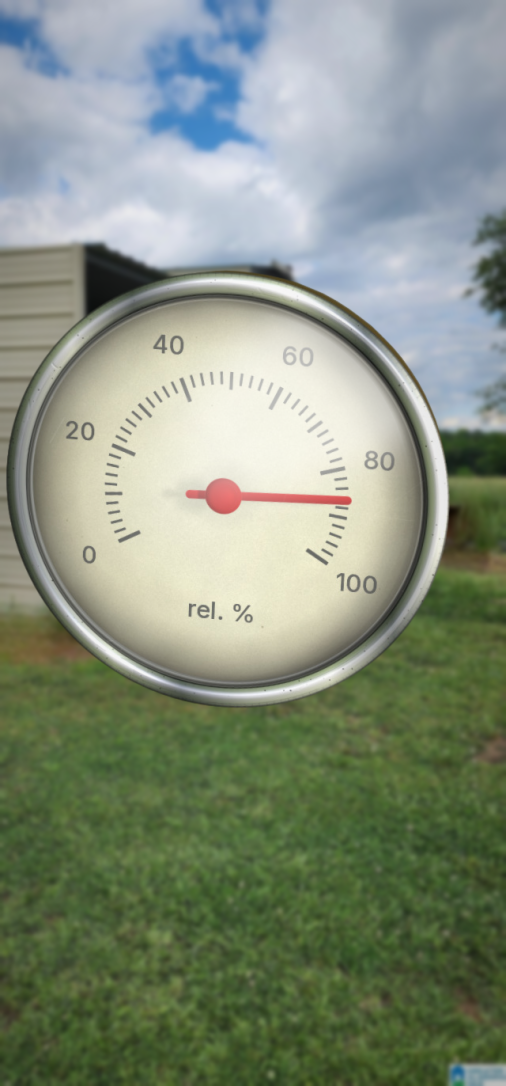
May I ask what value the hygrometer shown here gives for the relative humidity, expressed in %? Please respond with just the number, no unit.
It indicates 86
